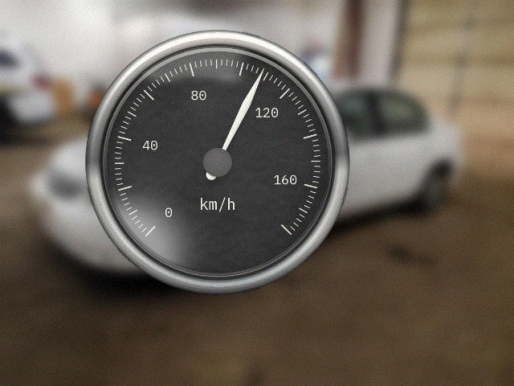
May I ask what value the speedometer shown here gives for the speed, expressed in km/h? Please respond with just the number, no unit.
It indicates 108
